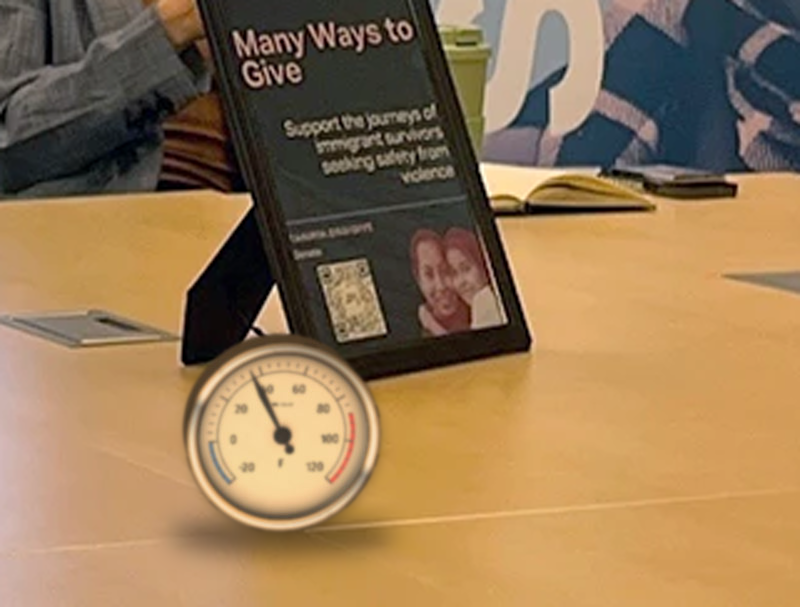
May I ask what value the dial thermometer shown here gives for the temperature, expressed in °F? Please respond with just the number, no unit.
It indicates 36
